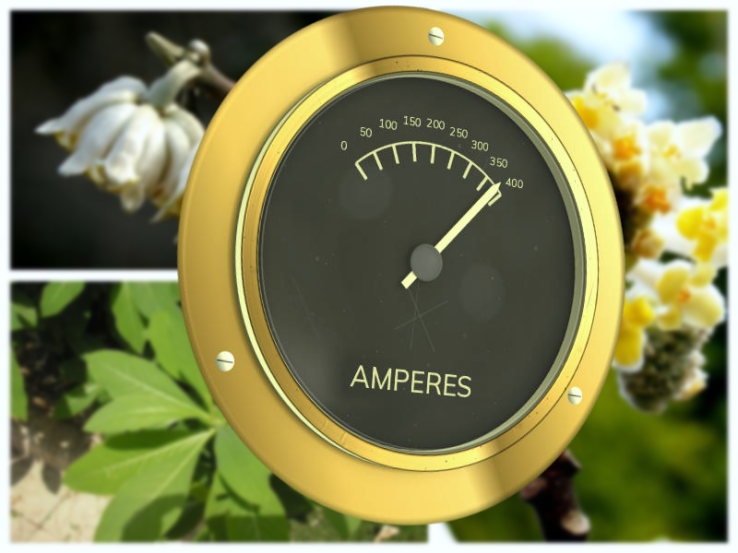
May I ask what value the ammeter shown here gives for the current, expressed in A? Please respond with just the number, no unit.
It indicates 375
